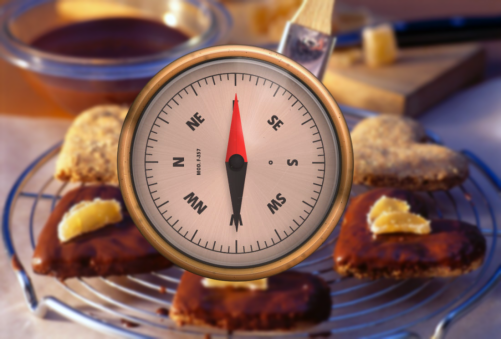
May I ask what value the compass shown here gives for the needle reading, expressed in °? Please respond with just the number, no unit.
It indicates 90
